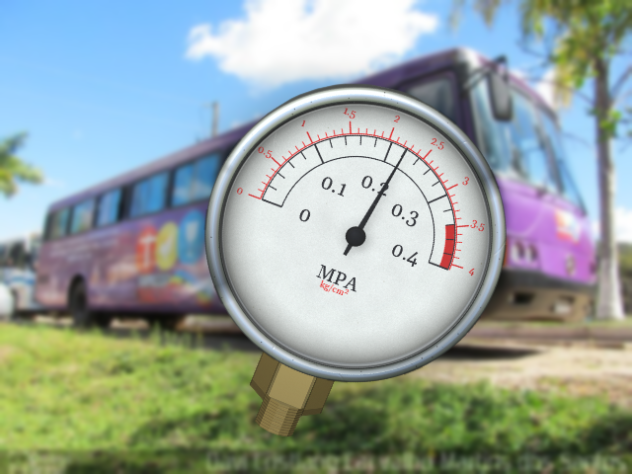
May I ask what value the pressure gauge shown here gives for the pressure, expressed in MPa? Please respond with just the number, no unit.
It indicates 0.22
